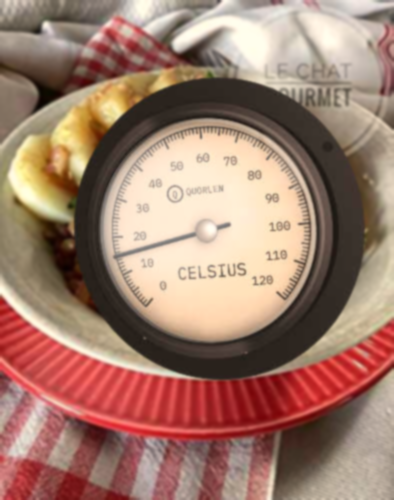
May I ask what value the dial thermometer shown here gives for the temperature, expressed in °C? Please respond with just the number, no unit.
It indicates 15
